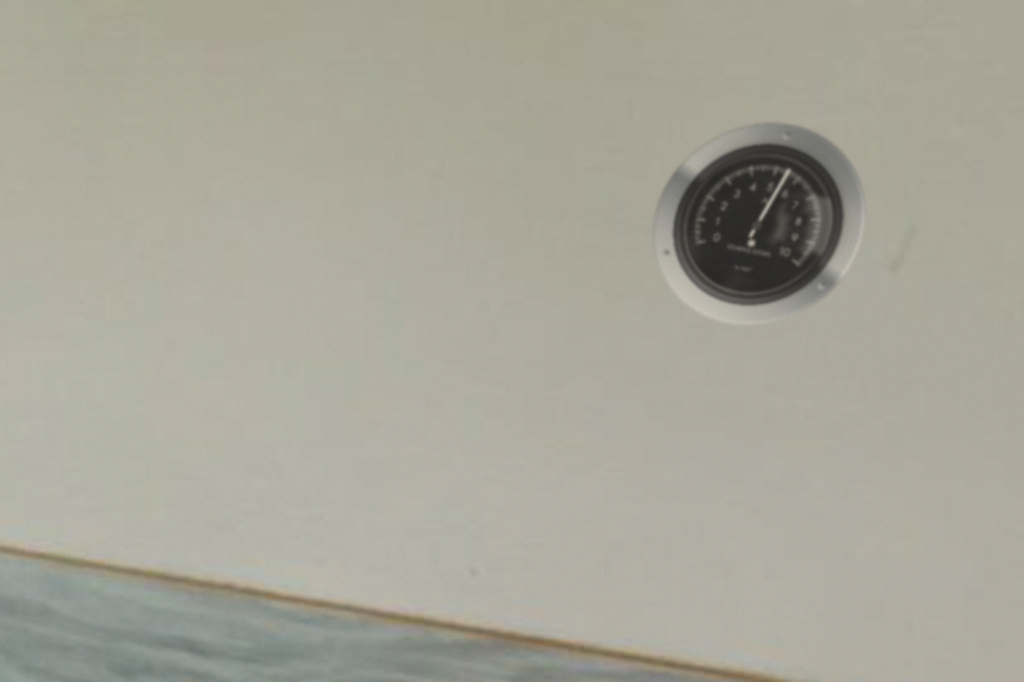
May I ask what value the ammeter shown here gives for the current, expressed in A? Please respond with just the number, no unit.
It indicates 5.5
